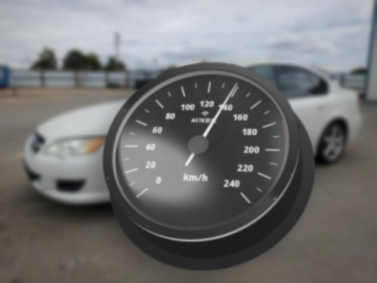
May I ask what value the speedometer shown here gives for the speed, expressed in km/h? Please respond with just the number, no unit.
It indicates 140
